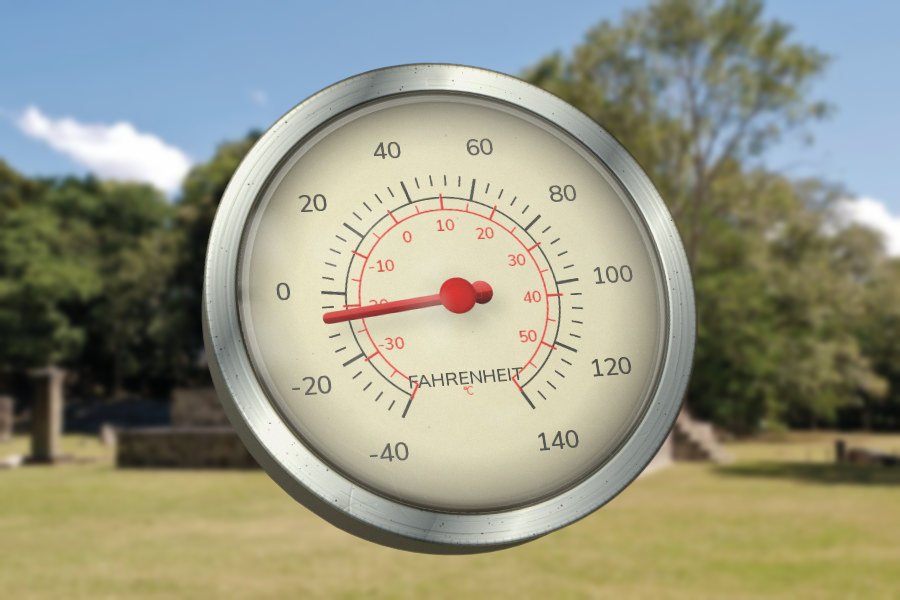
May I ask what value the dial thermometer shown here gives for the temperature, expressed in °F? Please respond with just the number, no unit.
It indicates -8
